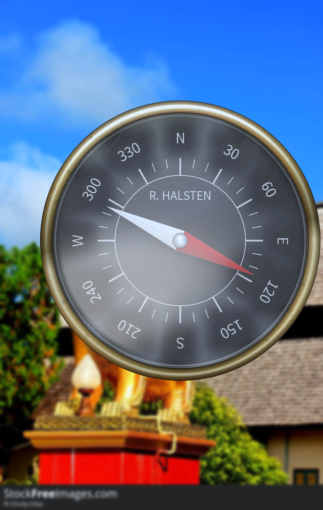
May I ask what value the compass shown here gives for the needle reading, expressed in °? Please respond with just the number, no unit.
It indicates 115
